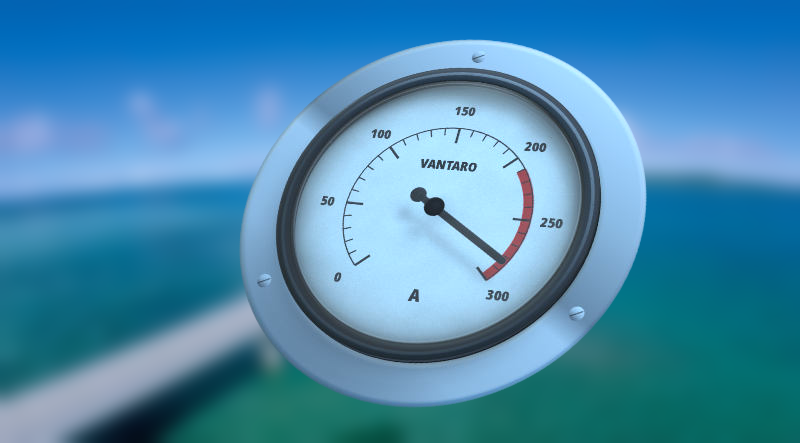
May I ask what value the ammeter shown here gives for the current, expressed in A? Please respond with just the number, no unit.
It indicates 285
